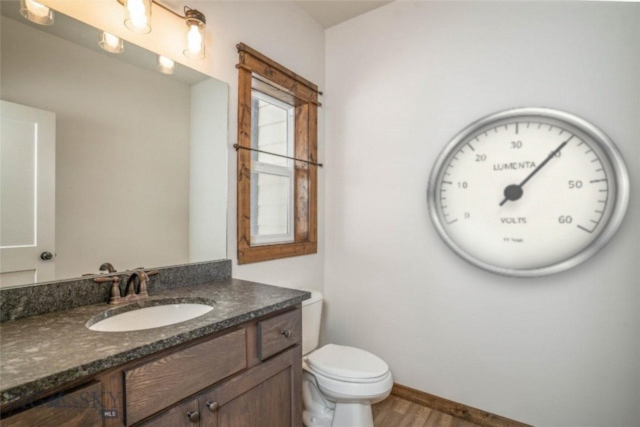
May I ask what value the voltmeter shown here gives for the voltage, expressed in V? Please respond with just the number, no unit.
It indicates 40
